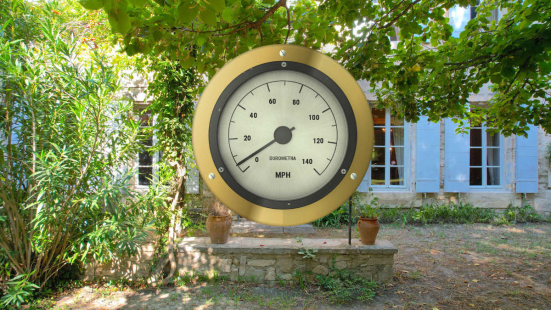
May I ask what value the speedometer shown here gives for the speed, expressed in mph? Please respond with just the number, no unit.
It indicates 5
